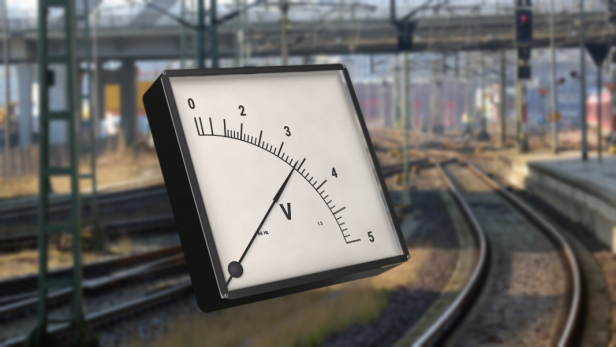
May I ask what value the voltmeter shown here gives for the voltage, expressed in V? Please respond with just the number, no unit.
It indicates 3.4
